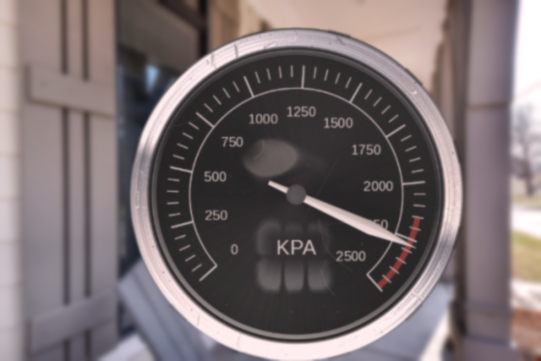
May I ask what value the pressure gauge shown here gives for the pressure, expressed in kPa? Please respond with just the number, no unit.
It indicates 2275
